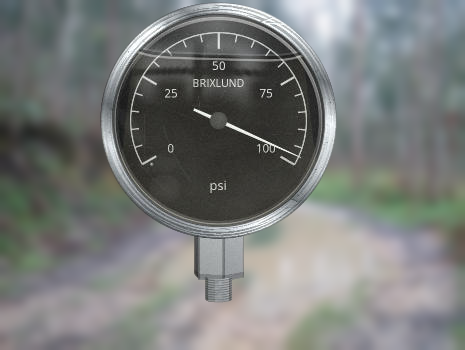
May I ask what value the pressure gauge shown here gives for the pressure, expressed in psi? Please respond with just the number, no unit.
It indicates 97.5
